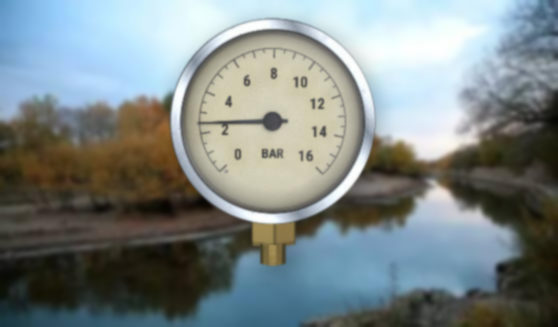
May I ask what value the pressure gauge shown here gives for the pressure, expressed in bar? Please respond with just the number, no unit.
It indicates 2.5
